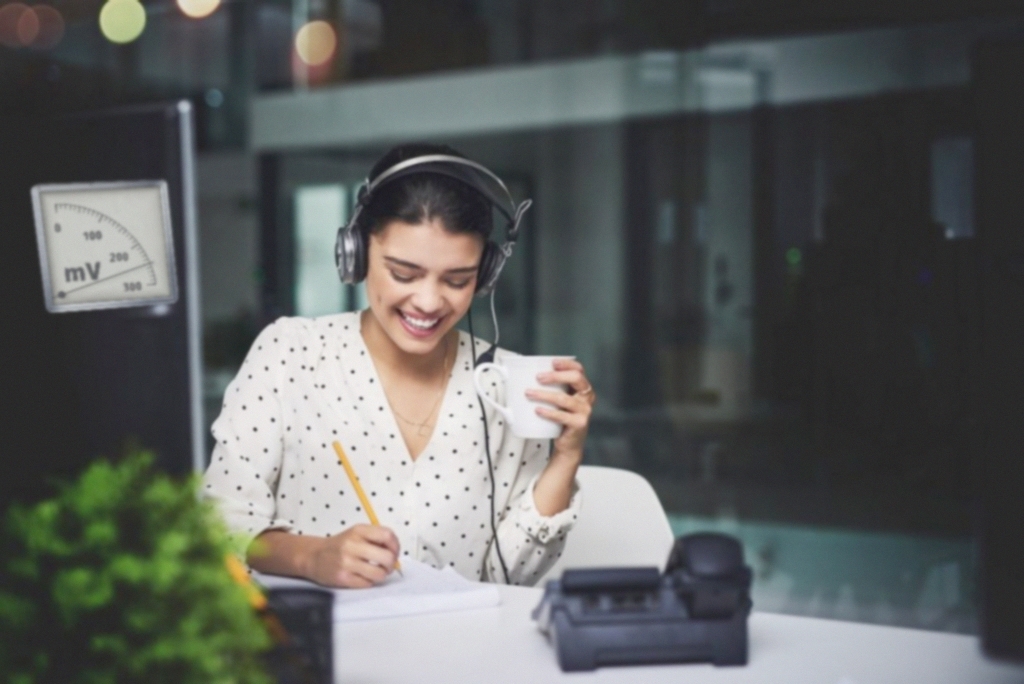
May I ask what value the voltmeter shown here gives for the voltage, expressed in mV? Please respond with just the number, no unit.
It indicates 250
